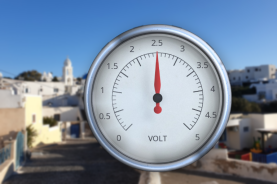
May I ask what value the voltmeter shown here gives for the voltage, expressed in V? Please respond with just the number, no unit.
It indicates 2.5
